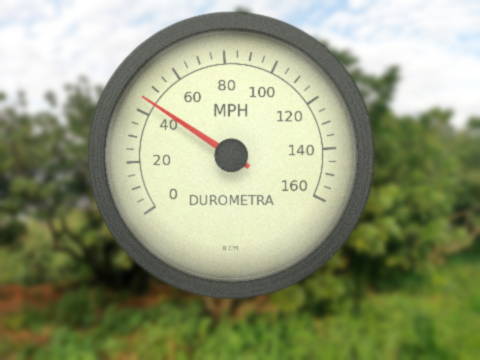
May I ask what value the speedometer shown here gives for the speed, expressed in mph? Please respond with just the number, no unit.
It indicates 45
